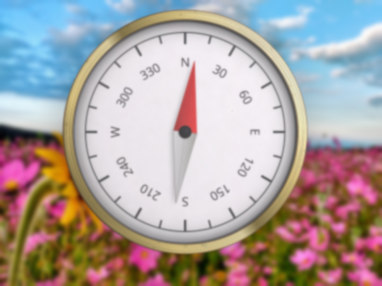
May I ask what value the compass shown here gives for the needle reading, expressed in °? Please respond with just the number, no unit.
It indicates 7.5
